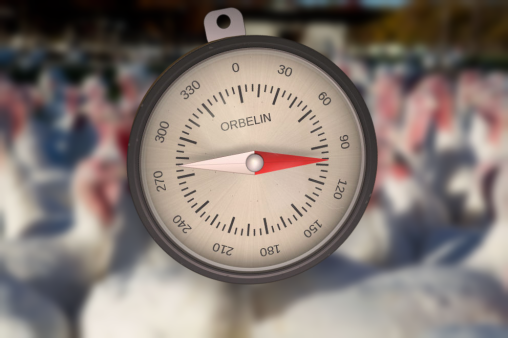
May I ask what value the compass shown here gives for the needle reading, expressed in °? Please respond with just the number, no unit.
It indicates 100
